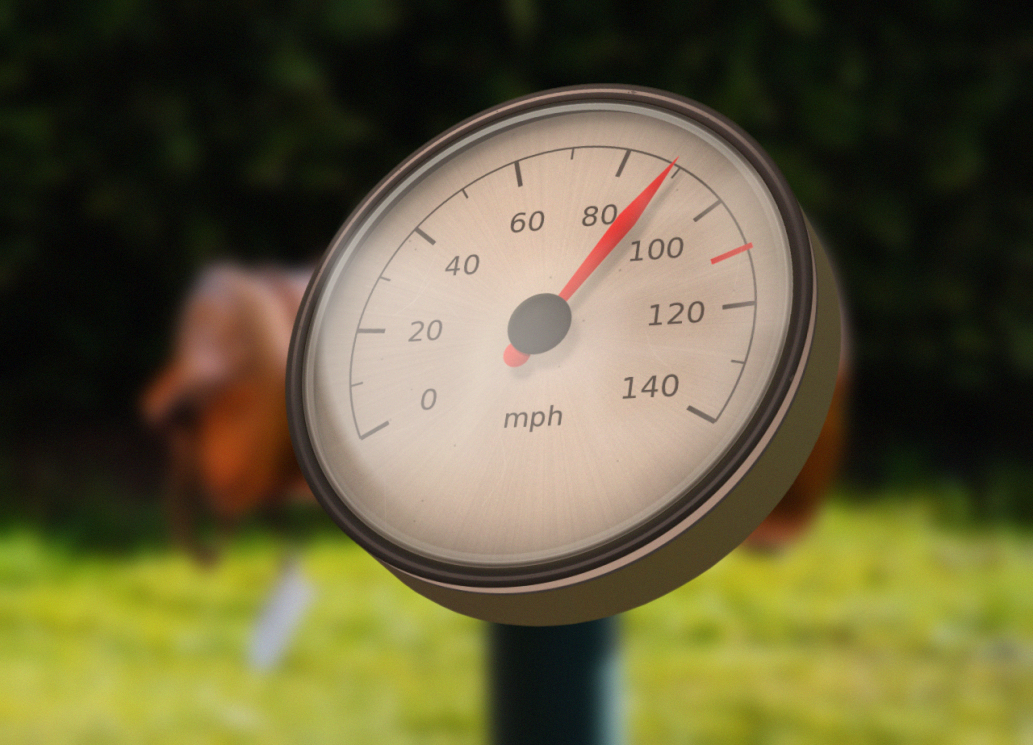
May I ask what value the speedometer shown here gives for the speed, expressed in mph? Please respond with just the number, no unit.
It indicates 90
